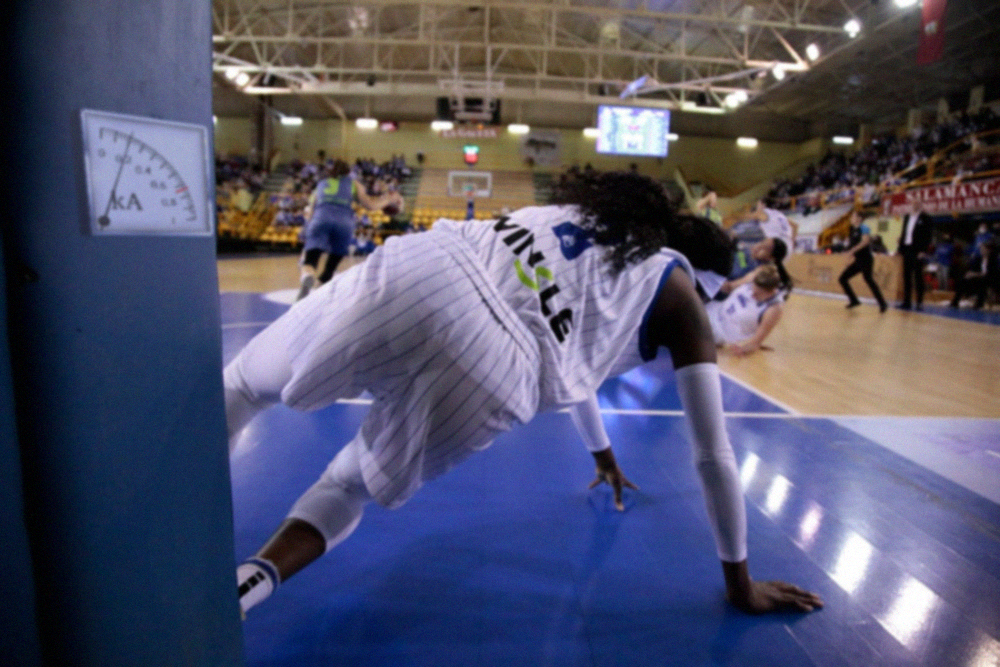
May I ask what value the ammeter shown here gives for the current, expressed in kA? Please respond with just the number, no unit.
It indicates 0.2
